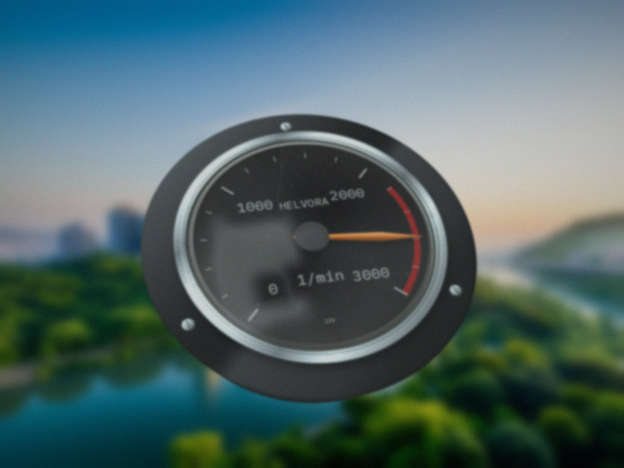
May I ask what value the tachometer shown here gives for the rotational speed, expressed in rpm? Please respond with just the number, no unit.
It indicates 2600
